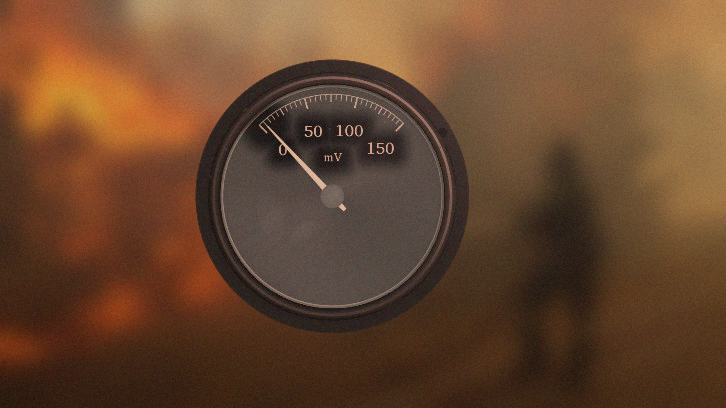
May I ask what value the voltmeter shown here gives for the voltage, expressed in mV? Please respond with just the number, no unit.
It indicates 5
